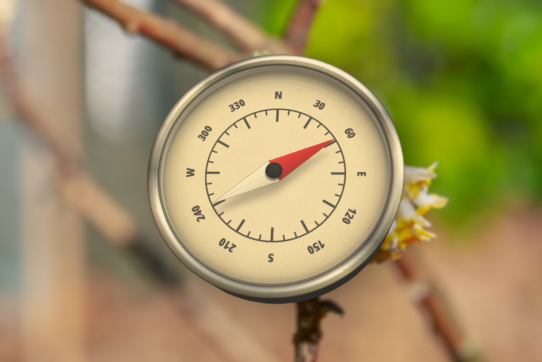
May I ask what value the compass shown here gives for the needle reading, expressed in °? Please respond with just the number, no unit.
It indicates 60
